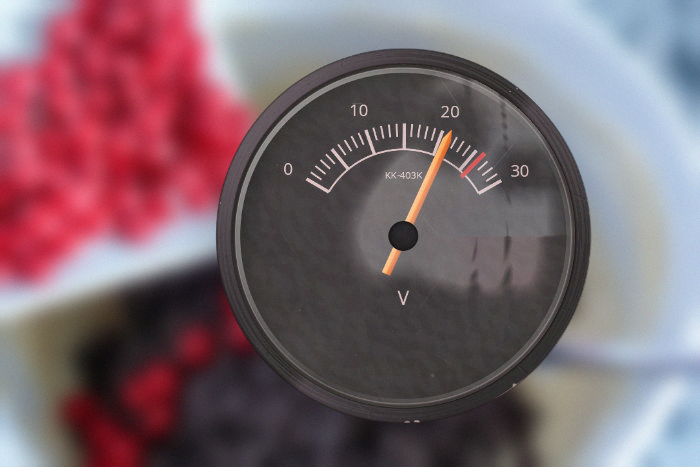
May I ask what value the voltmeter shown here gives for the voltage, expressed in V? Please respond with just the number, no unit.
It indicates 21
